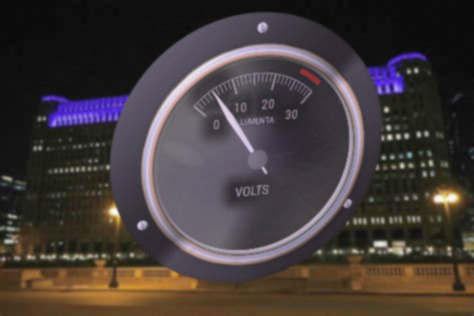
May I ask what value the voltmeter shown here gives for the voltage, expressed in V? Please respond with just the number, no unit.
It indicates 5
